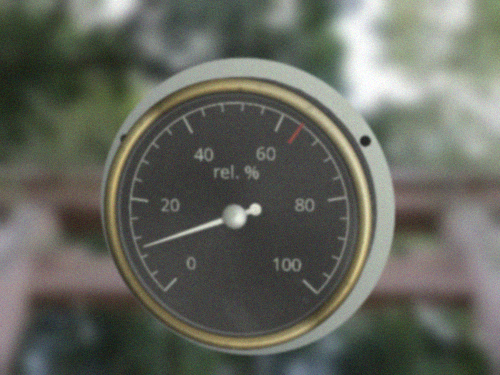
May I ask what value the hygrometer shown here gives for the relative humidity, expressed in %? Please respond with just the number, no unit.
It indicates 10
